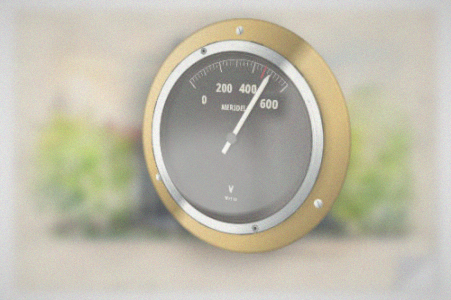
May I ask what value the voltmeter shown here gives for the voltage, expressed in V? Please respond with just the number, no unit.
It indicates 500
